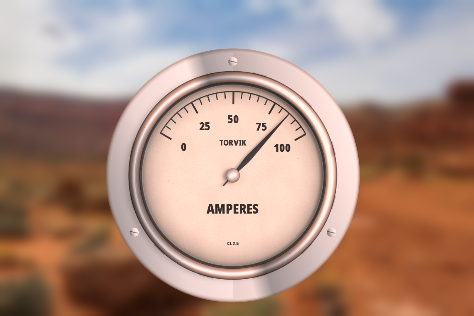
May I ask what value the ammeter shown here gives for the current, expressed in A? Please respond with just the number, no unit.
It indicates 85
